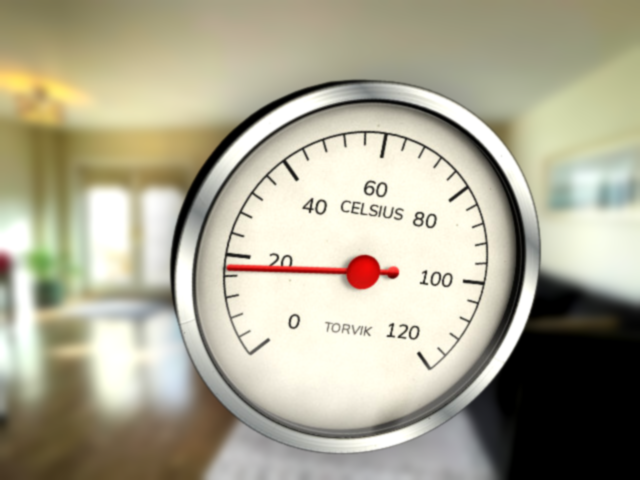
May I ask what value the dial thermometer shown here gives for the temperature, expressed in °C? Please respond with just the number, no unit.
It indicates 18
